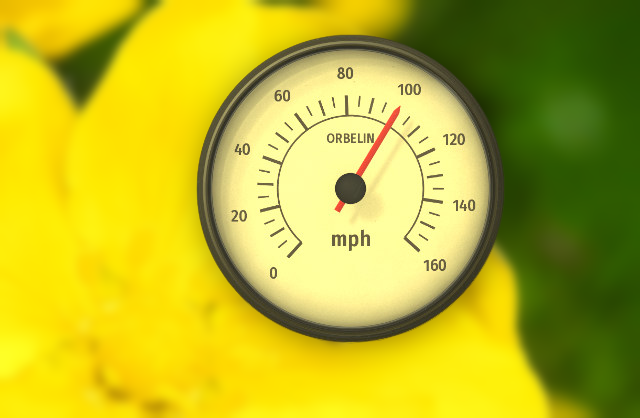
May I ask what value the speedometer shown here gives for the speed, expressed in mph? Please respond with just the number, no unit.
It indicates 100
